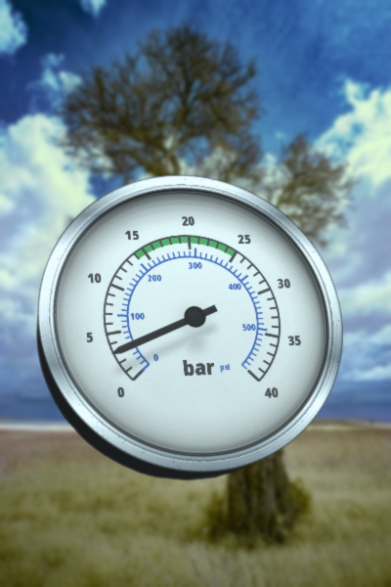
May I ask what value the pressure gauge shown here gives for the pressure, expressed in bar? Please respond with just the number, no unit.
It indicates 3
